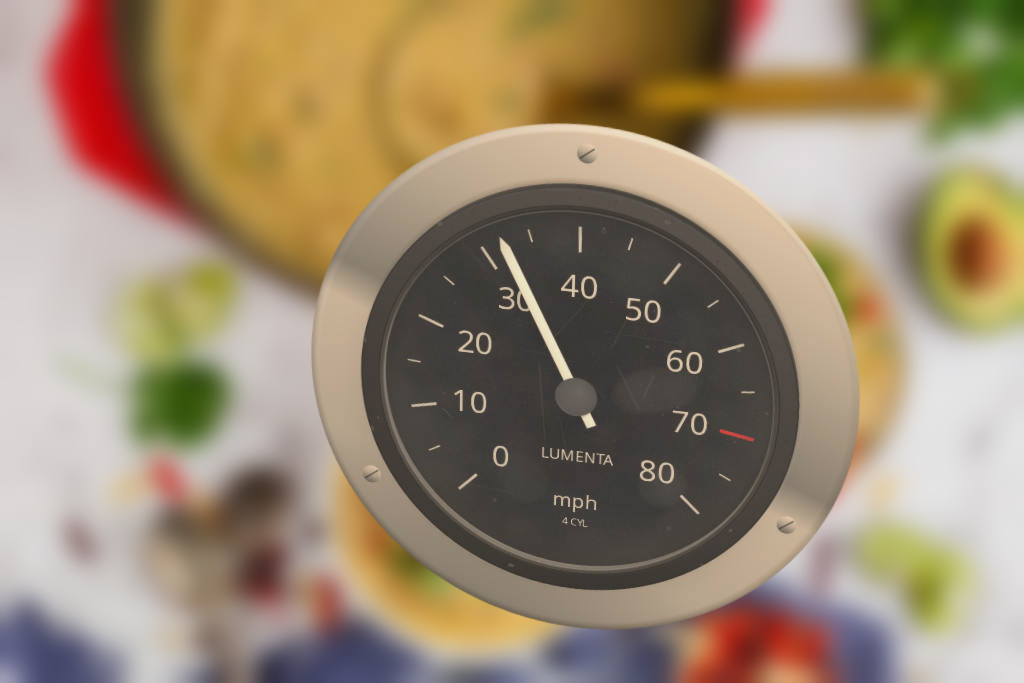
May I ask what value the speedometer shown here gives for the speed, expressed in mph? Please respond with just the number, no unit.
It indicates 32.5
